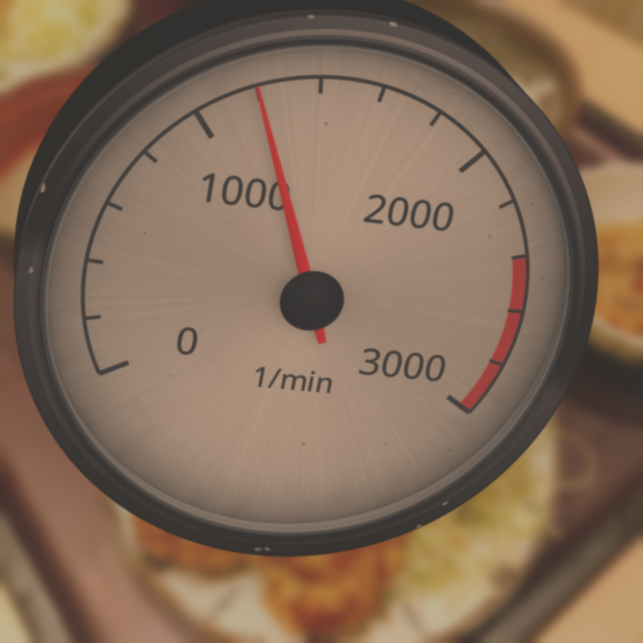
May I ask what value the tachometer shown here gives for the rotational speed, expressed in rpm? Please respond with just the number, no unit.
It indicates 1200
